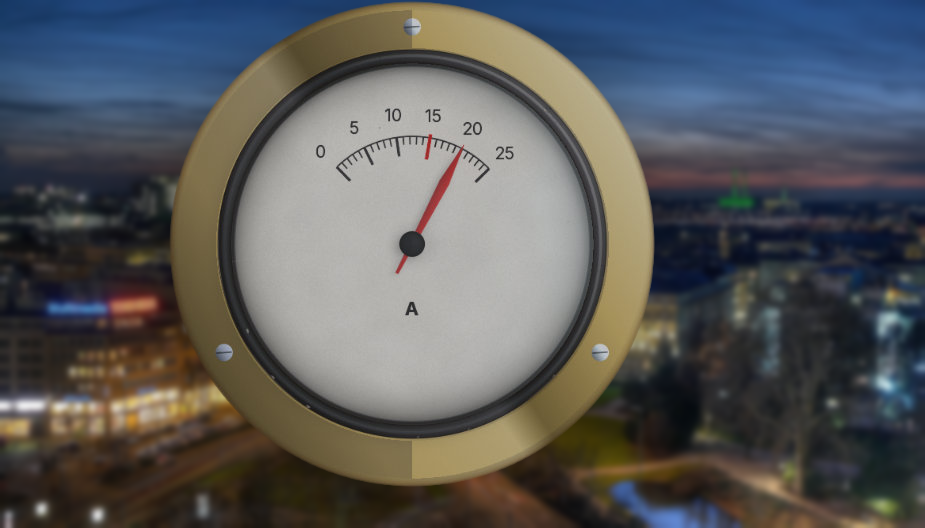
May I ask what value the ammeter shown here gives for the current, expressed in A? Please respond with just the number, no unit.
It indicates 20
